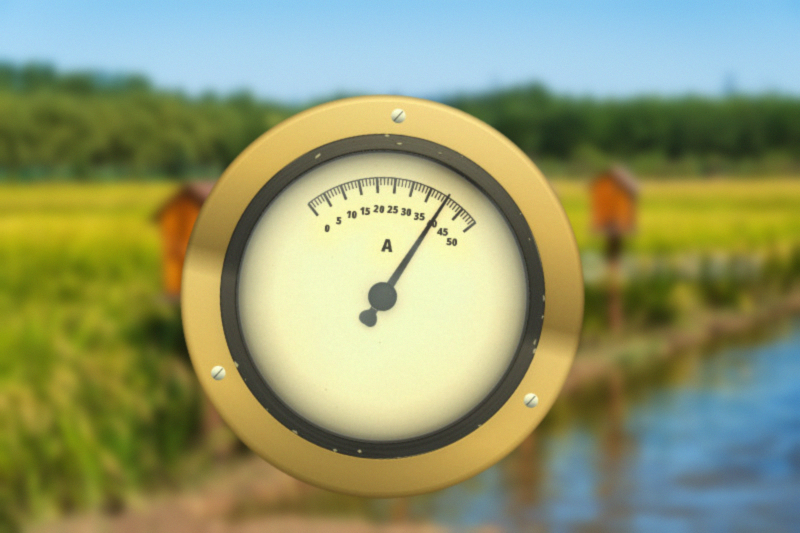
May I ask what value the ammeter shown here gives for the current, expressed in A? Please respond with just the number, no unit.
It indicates 40
